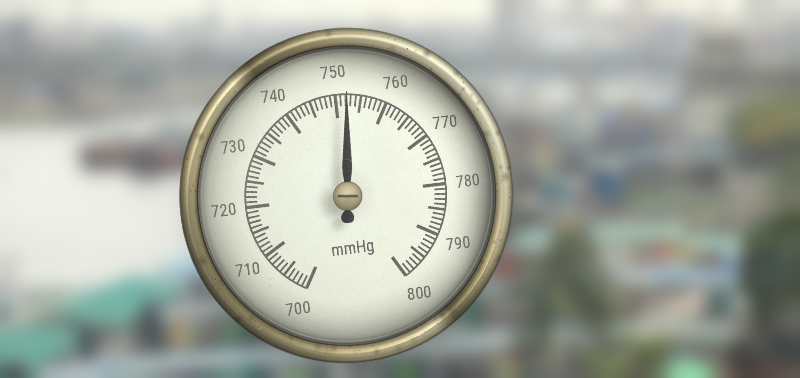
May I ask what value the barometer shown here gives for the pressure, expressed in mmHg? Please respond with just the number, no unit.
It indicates 752
